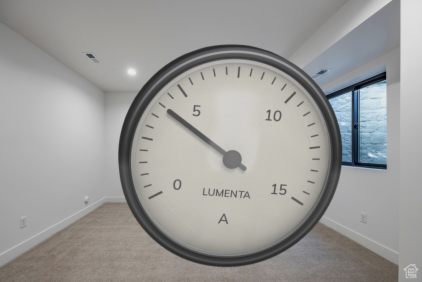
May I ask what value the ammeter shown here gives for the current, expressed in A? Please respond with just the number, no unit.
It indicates 4
